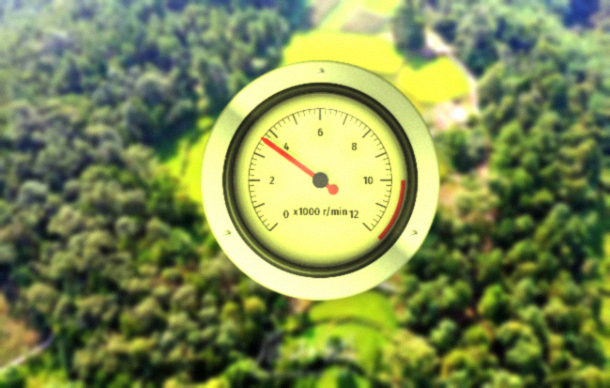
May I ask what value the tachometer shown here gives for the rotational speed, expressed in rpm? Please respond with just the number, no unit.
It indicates 3600
